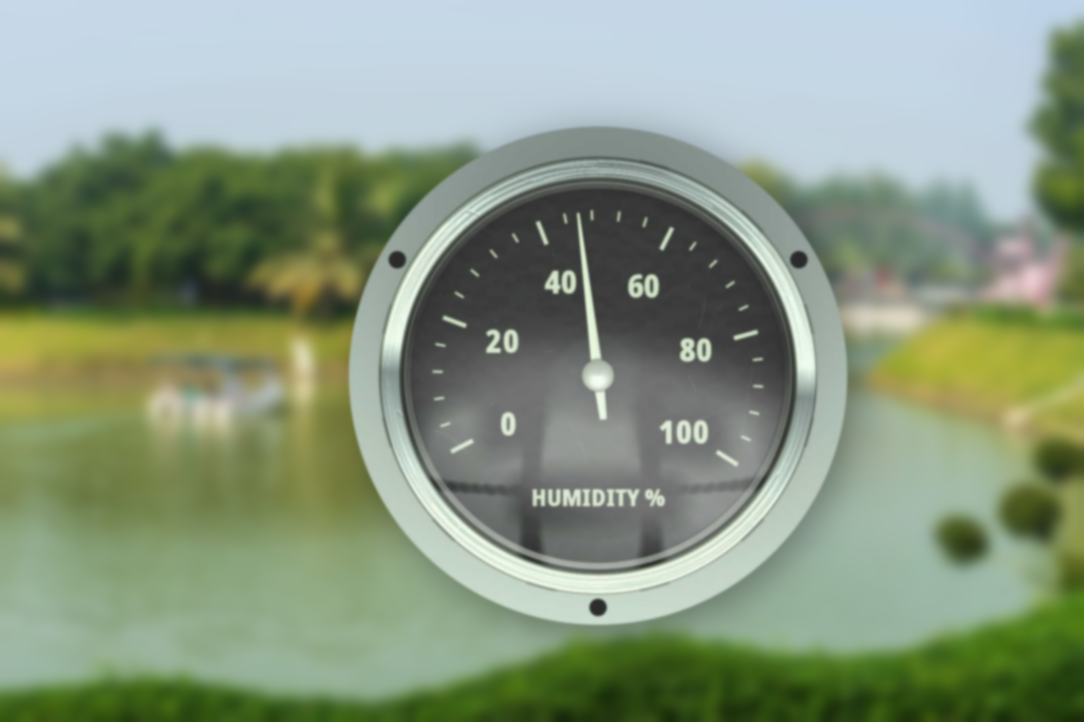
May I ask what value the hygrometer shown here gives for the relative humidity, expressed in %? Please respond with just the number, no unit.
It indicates 46
